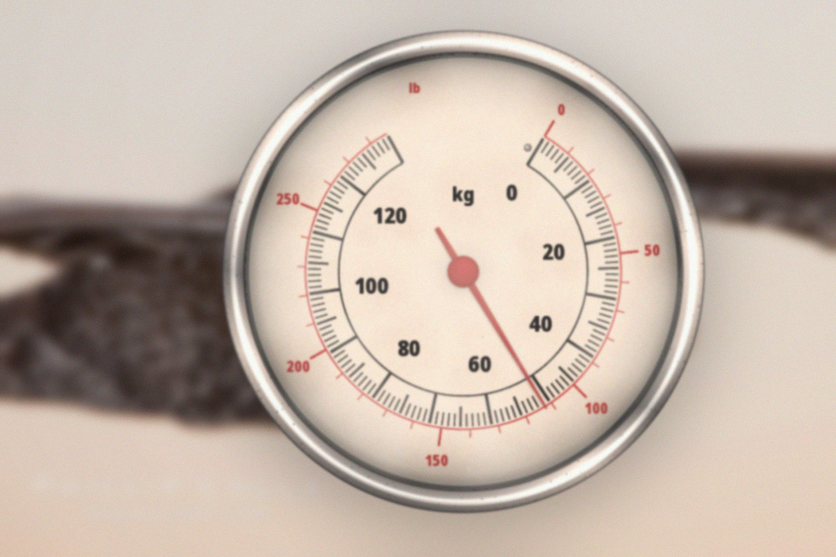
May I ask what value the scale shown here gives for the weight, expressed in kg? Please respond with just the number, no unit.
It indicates 51
